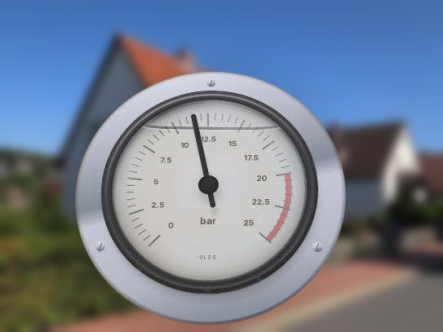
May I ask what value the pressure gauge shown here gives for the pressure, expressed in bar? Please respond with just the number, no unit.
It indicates 11.5
